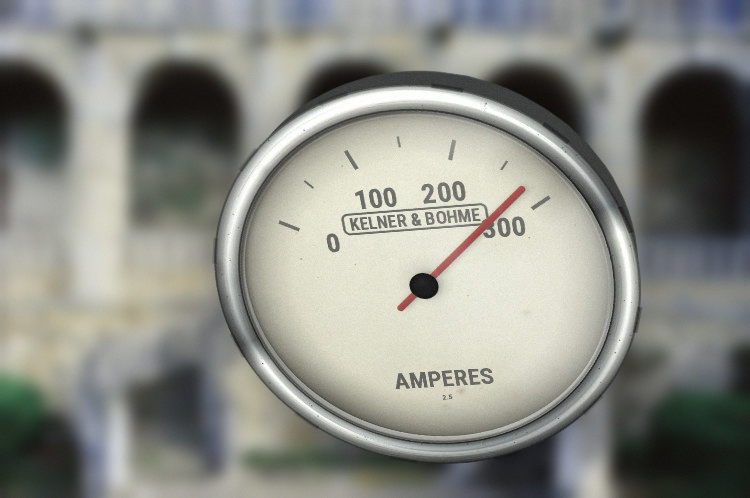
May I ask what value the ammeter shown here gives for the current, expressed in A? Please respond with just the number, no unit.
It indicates 275
